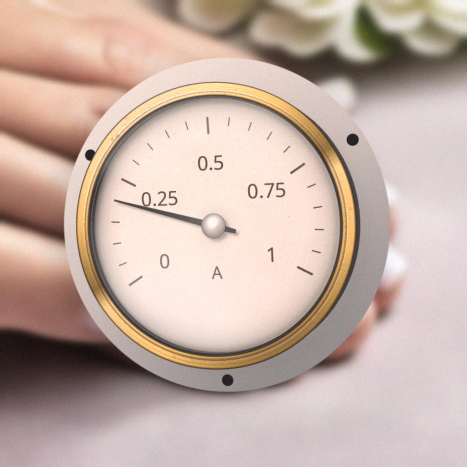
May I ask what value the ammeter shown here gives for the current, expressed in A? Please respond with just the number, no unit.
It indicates 0.2
